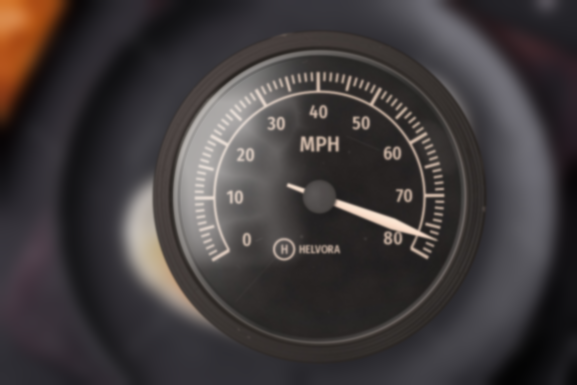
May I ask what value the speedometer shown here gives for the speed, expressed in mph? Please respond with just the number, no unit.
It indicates 77
